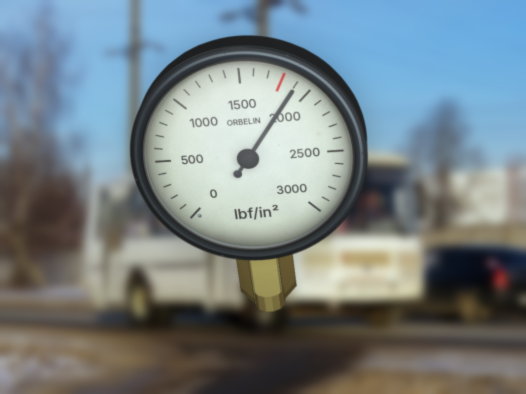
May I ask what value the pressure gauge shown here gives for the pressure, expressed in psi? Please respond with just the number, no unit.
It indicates 1900
